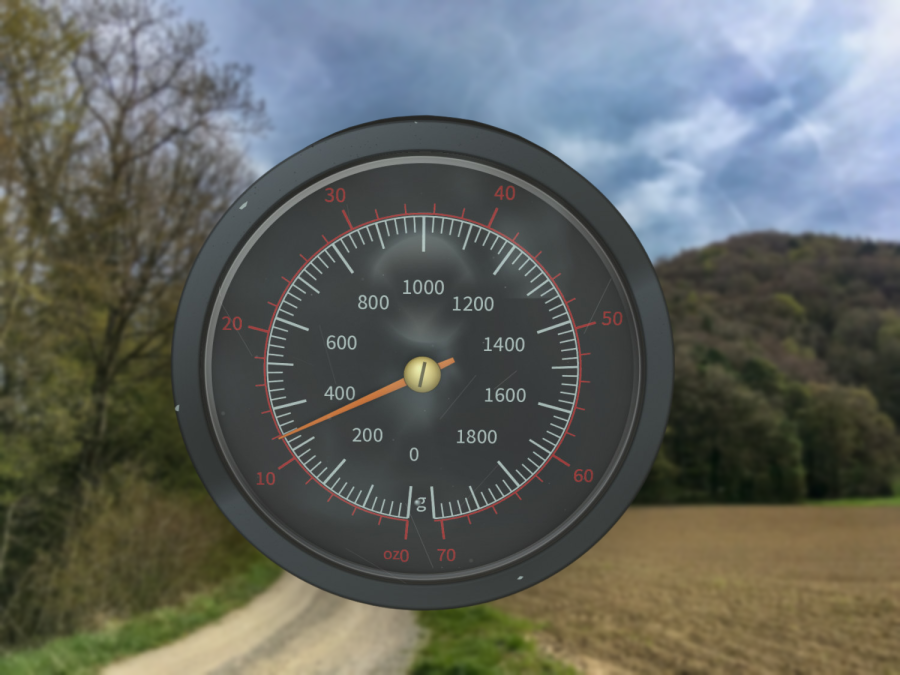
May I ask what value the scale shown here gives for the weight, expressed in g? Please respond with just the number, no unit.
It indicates 340
